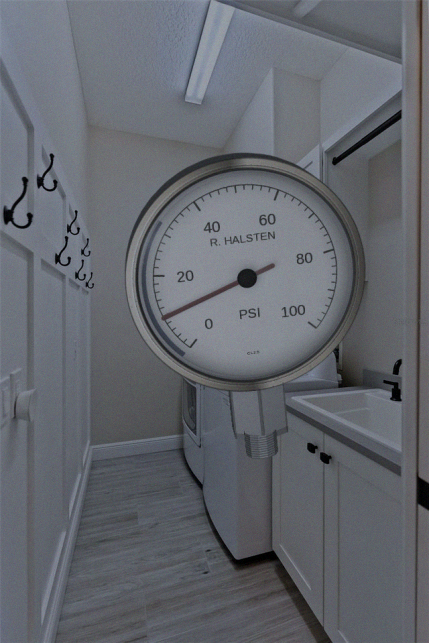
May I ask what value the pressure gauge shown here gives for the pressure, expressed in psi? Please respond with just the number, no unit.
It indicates 10
